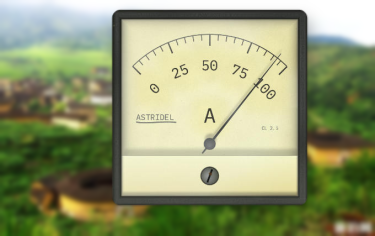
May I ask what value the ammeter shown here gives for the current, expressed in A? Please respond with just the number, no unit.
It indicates 92.5
